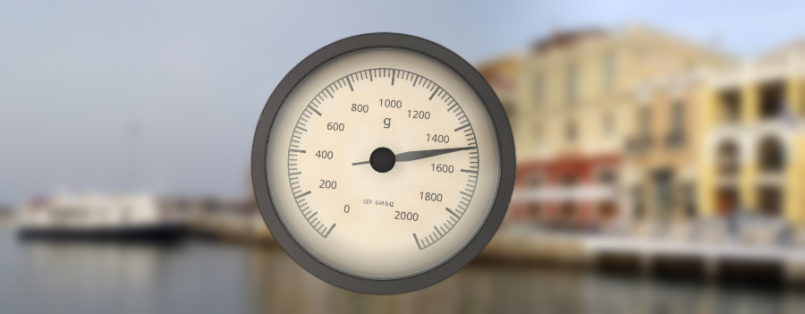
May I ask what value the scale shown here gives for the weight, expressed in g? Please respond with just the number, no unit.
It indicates 1500
